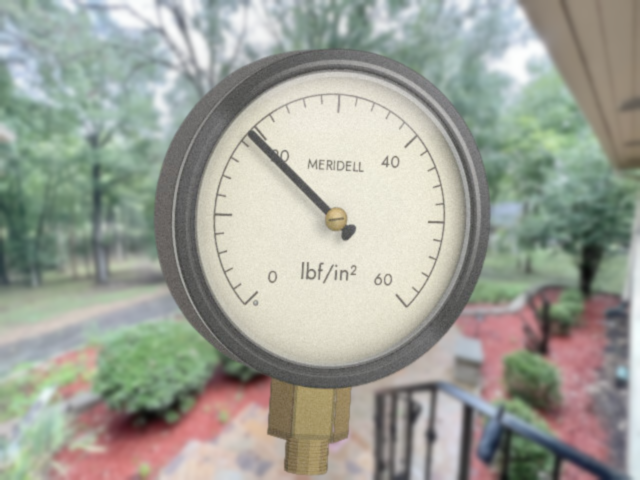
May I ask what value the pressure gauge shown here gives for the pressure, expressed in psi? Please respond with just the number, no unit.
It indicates 19
